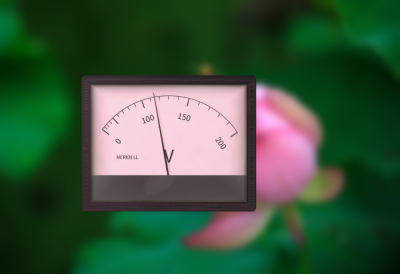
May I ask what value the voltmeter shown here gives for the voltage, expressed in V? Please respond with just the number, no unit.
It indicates 115
